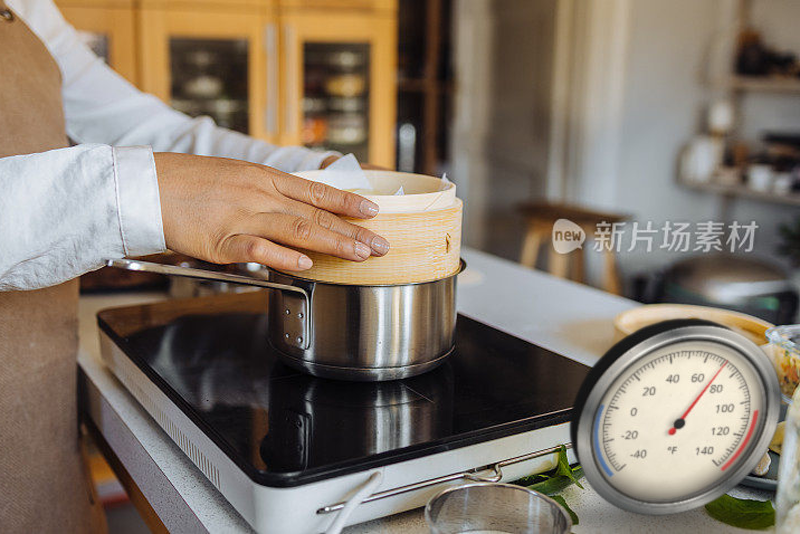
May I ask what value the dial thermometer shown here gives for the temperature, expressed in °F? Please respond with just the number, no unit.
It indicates 70
